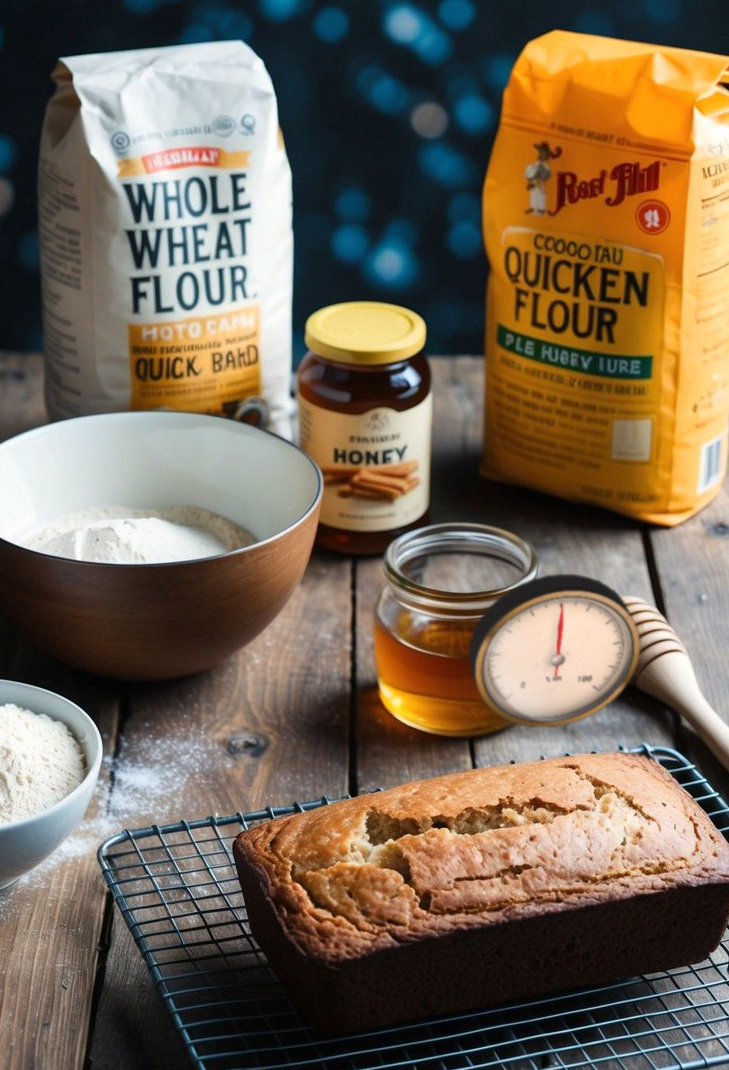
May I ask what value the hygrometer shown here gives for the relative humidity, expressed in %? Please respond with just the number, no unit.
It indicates 50
